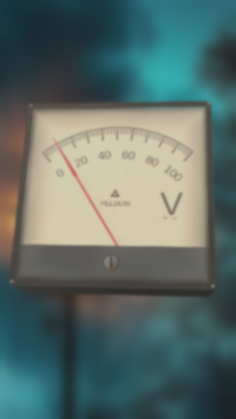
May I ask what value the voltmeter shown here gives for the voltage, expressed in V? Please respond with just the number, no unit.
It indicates 10
